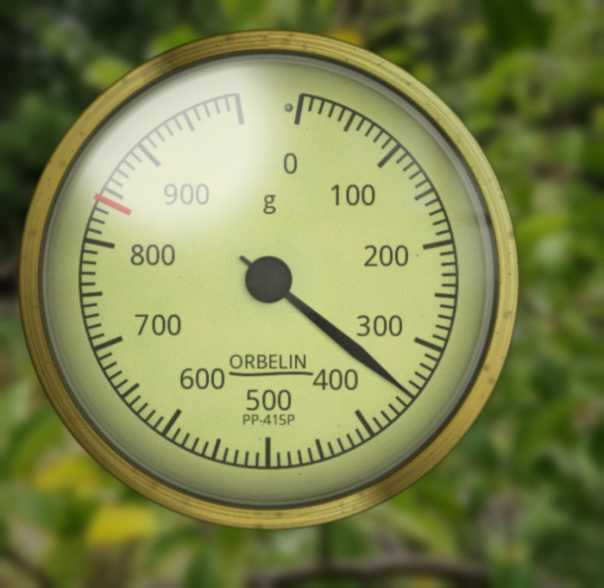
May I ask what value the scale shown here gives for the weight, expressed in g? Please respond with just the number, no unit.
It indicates 350
